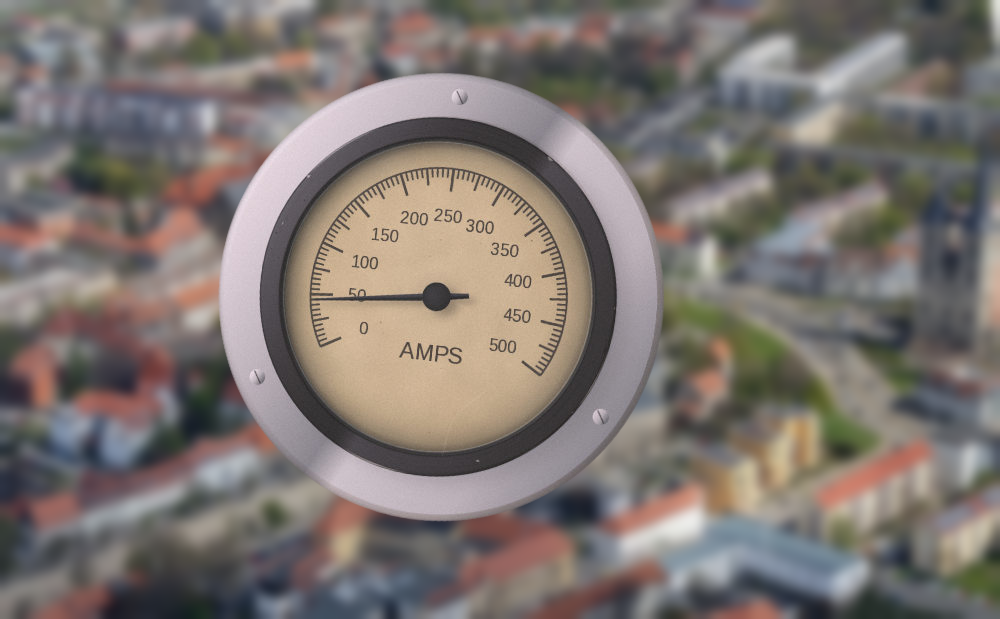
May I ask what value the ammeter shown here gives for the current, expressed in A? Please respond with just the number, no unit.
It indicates 45
